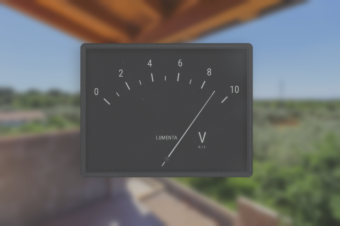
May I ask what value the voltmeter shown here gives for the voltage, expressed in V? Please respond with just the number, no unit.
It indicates 9
